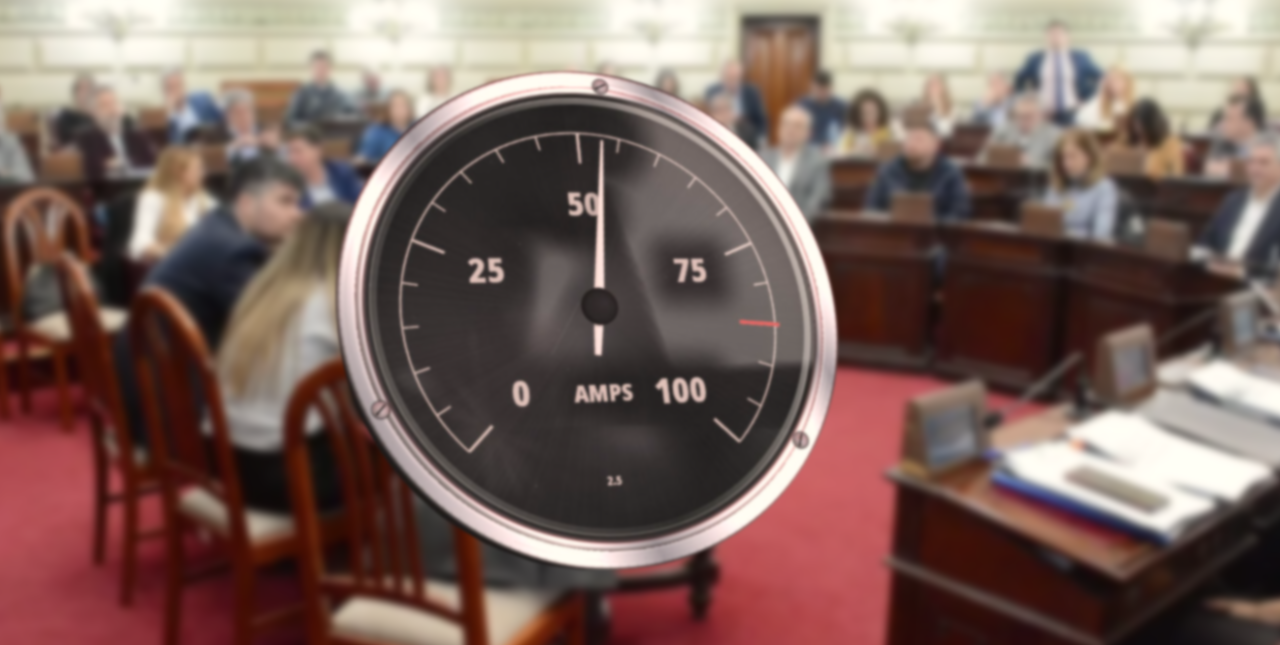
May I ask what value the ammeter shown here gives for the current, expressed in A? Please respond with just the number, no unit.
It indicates 52.5
